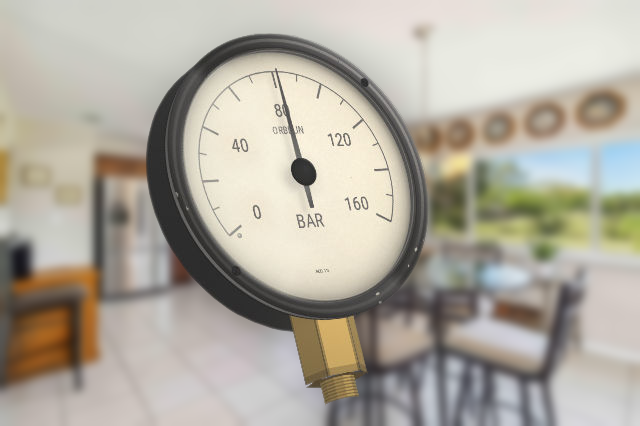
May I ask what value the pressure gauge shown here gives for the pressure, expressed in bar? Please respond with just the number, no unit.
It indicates 80
